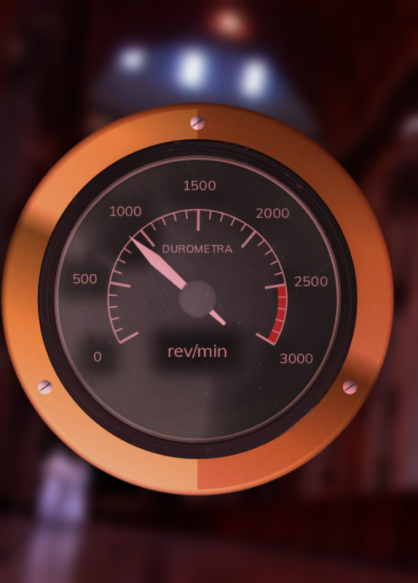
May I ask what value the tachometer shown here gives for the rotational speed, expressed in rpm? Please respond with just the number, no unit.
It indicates 900
